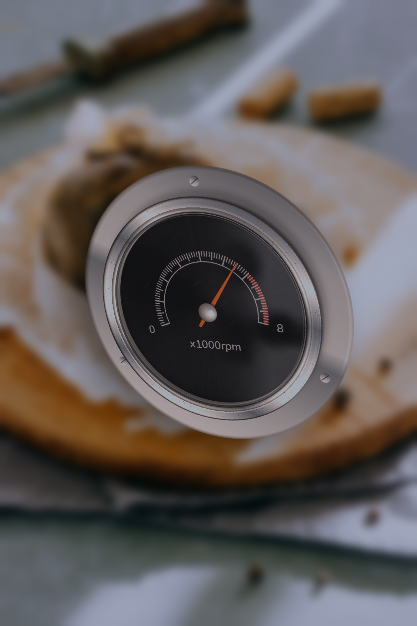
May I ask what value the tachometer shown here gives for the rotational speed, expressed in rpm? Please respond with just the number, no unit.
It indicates 5500
